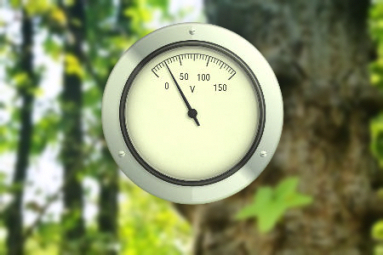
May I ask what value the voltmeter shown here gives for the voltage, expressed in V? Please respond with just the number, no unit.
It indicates 25
